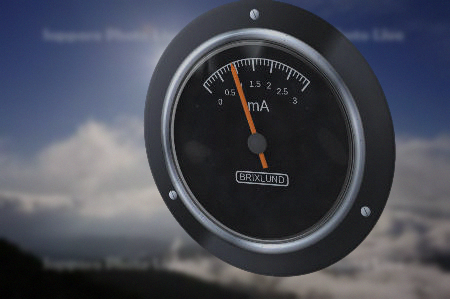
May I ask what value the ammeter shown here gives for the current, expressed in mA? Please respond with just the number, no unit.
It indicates 1
